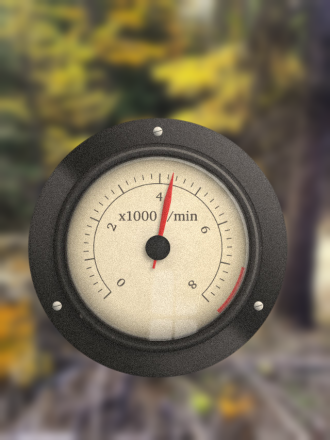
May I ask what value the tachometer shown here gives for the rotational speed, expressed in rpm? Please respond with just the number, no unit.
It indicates 4300
